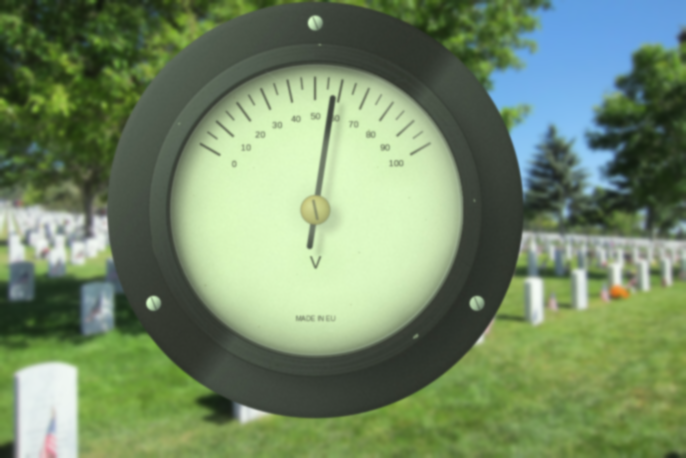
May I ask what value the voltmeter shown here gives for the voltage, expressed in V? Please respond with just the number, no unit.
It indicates 57.5
